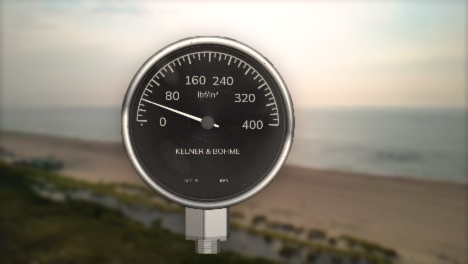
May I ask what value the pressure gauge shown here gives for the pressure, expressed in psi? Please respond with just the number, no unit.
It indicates 40
